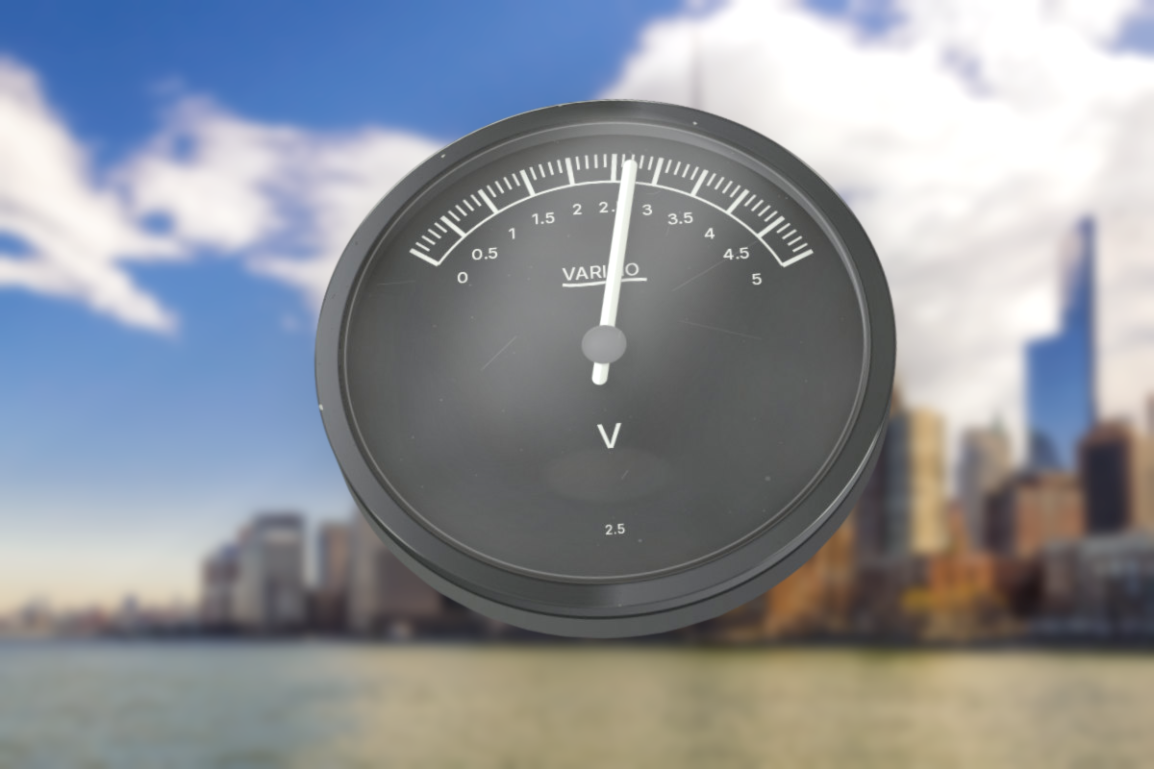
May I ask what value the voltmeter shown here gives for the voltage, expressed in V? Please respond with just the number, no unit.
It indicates 2.7
